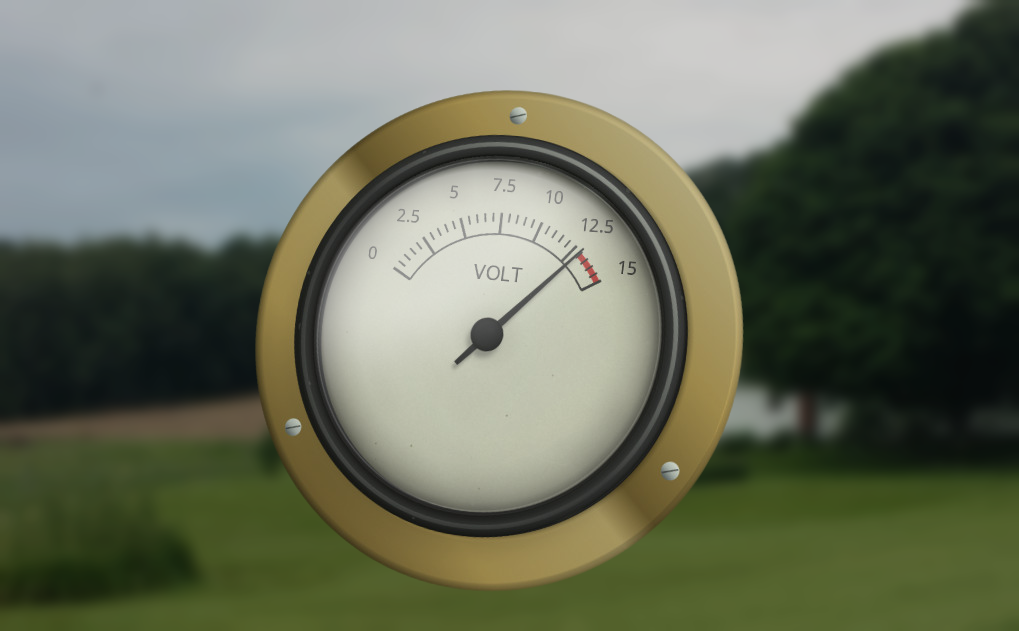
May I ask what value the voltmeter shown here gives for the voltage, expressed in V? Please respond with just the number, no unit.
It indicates 13
